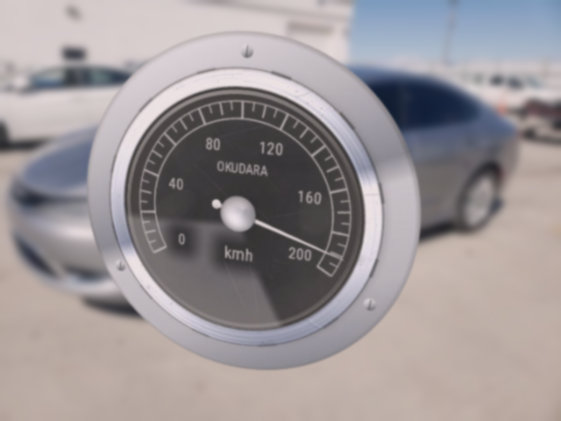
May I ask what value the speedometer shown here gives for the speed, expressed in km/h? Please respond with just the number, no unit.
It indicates 190
